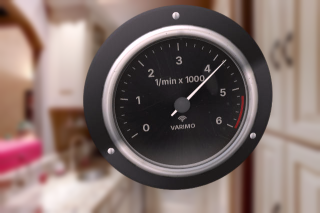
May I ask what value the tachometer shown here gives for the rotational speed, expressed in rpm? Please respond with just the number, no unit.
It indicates 4200
